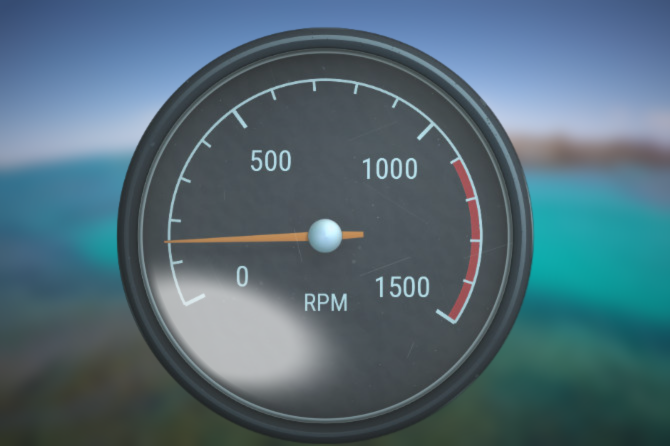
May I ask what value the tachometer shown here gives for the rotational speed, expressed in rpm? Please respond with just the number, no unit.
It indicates 150
